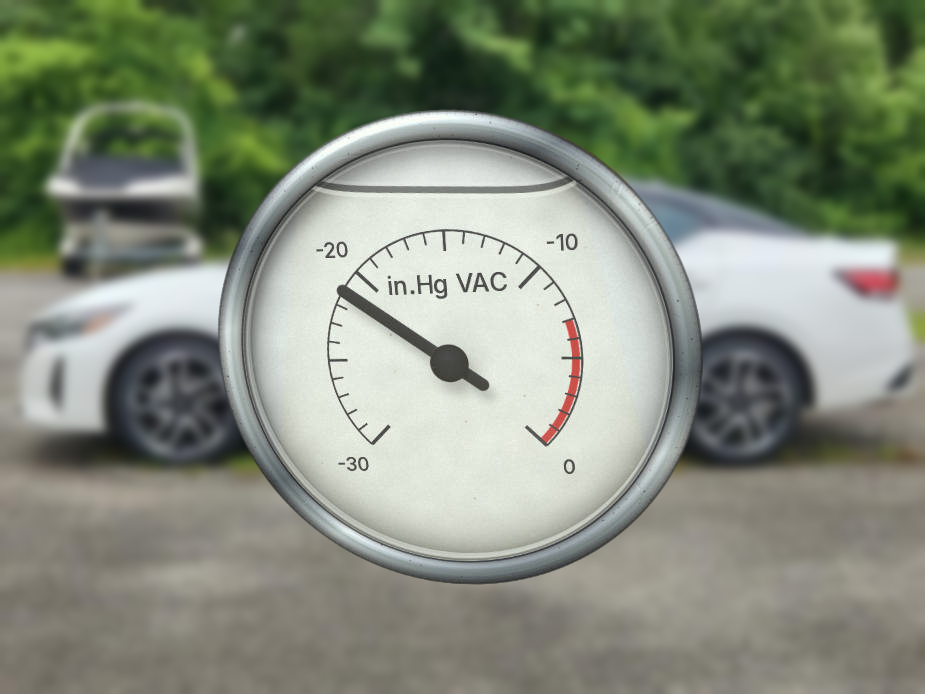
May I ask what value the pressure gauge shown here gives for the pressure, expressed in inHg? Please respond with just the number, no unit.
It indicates -21
